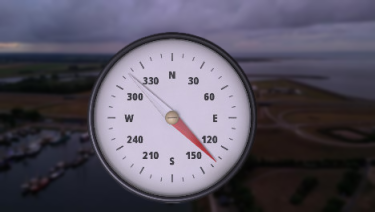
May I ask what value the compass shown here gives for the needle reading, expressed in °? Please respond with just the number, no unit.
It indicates 135
